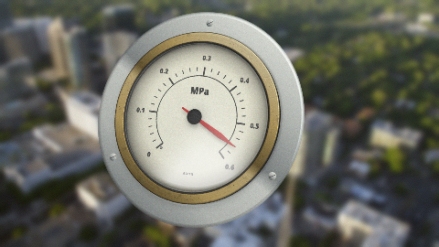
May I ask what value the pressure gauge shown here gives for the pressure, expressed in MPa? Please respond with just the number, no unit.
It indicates 0.56
